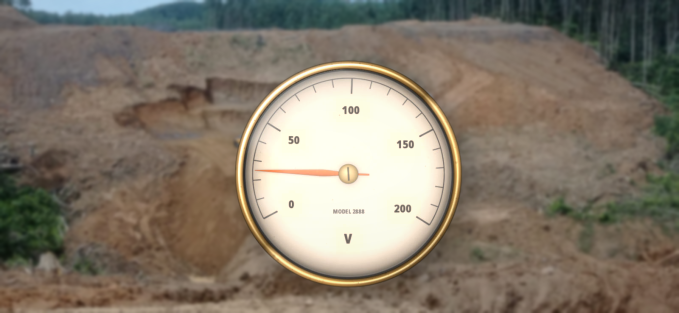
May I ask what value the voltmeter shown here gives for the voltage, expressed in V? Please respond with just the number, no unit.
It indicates 25
